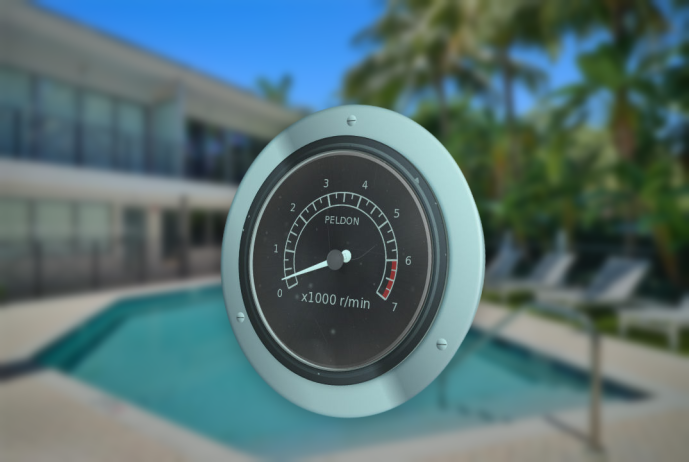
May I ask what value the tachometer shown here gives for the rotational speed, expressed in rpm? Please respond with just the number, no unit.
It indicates 250
